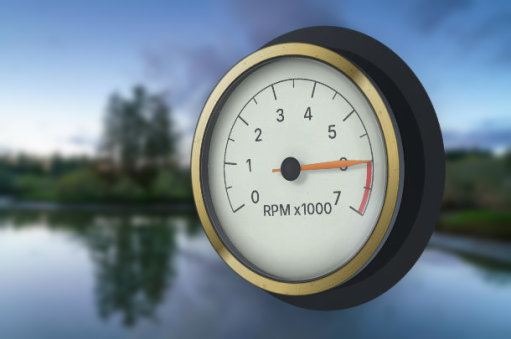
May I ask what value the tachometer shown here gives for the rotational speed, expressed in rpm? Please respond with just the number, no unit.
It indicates 6000
